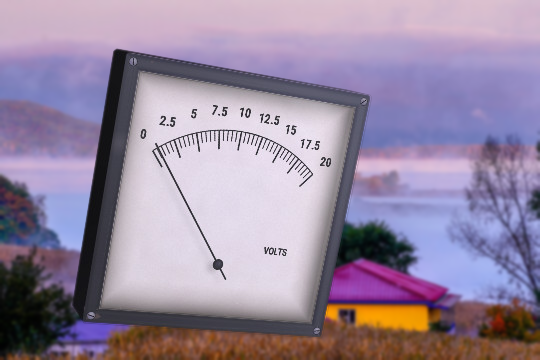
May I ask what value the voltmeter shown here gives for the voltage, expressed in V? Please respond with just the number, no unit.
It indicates 0.5
